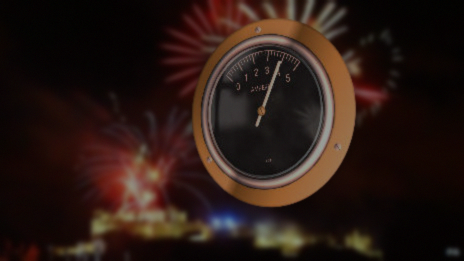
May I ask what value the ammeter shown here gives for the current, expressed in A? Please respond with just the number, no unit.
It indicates 4
